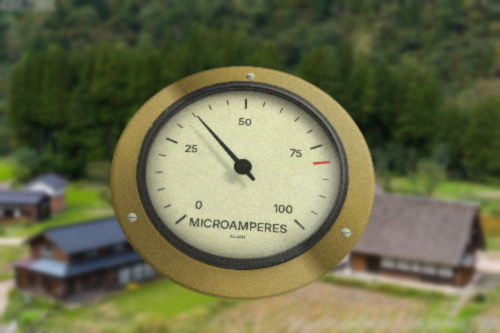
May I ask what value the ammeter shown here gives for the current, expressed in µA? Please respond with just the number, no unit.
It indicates 35
